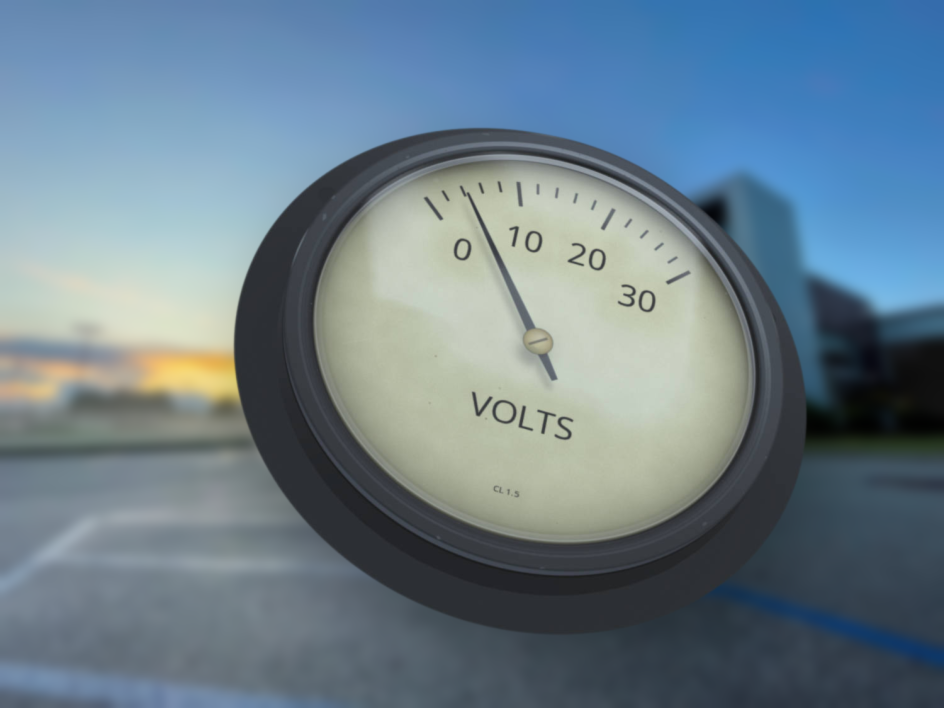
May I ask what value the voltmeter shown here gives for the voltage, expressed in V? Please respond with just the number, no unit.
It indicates 4
